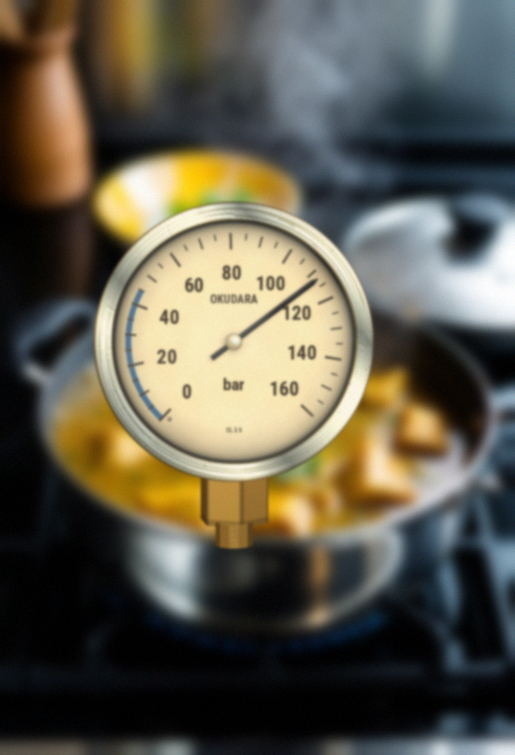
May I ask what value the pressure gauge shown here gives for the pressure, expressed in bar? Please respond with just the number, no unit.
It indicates 112.5
